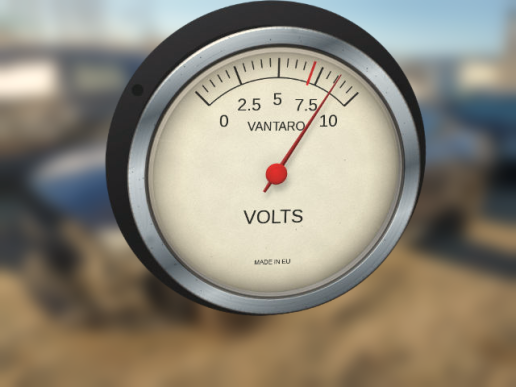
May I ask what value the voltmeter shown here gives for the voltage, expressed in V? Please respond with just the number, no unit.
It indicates 8.5
